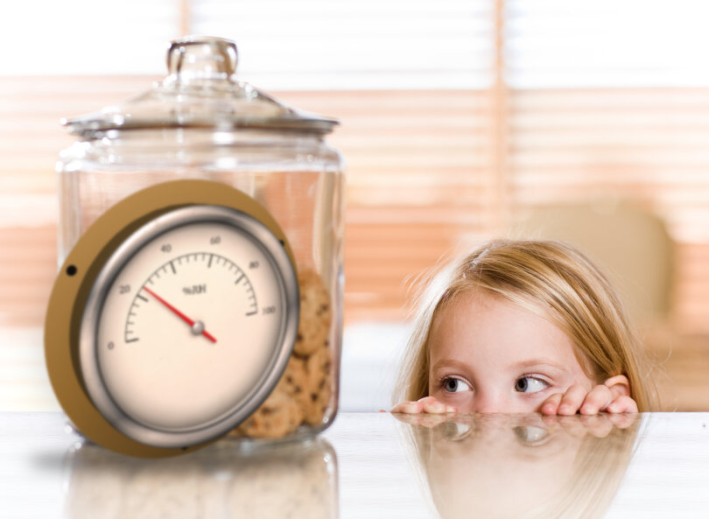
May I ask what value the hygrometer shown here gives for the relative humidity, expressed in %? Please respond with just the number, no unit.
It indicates 24
